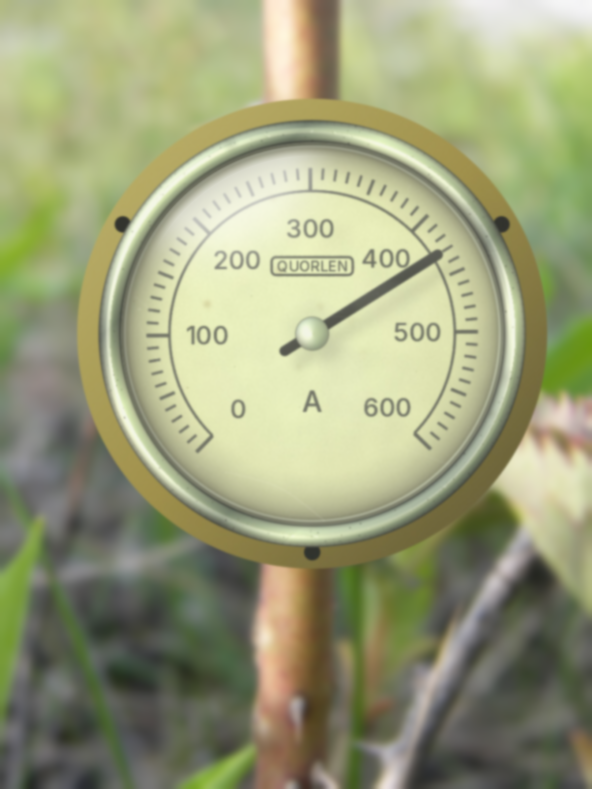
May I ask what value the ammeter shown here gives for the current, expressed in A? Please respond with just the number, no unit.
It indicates 430
